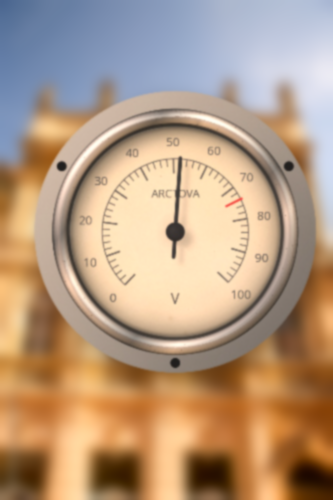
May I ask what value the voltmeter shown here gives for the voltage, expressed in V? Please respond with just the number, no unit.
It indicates 52
